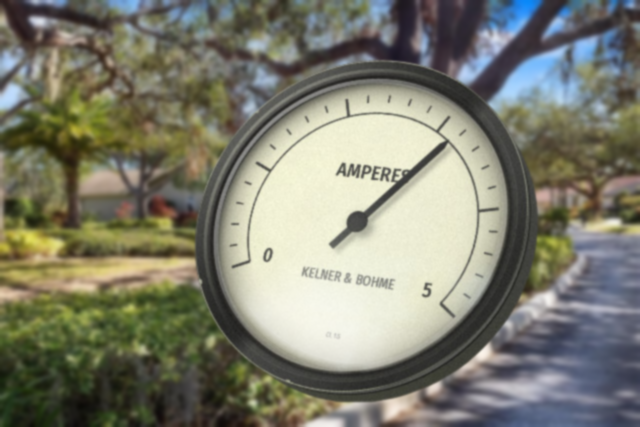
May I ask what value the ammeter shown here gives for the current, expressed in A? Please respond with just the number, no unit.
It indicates 3.2
